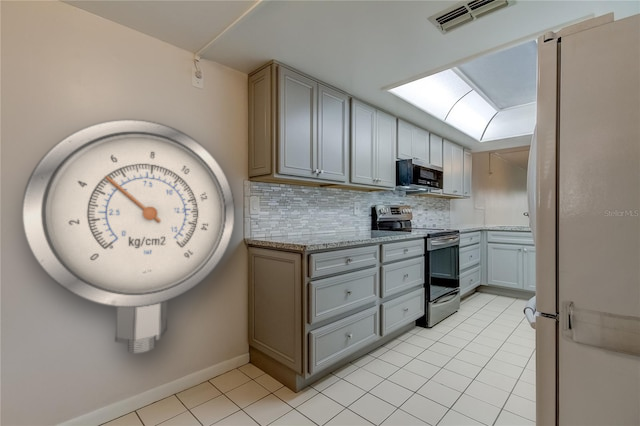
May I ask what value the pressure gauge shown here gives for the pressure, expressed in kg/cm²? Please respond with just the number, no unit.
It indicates 5
